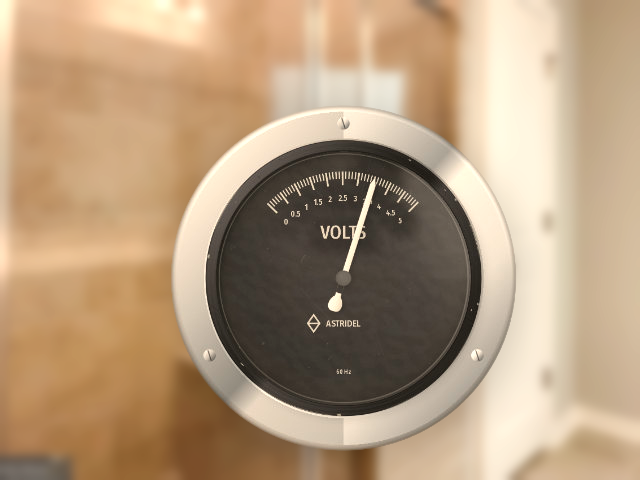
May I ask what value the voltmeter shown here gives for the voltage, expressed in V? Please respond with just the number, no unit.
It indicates 3.5
